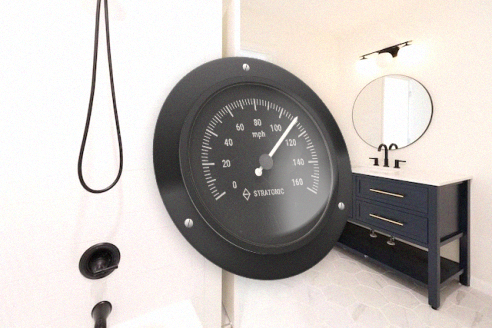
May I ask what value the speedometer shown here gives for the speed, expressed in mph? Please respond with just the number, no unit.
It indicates 110
